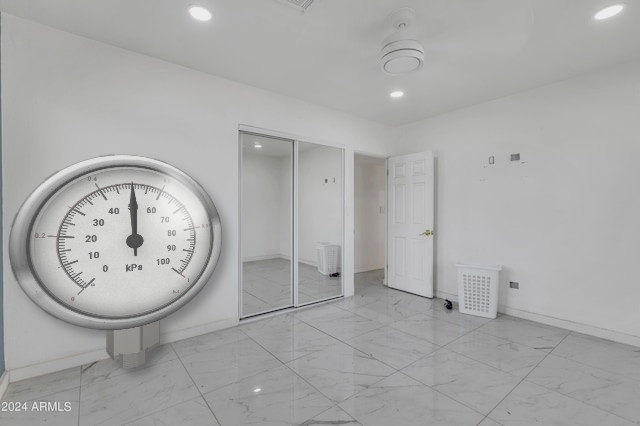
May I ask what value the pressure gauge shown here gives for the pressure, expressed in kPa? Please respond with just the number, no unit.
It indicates 50
